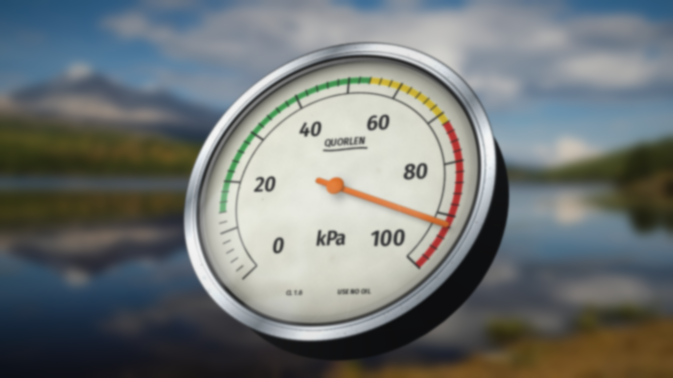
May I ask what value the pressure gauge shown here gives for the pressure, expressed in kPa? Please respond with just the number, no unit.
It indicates 92
